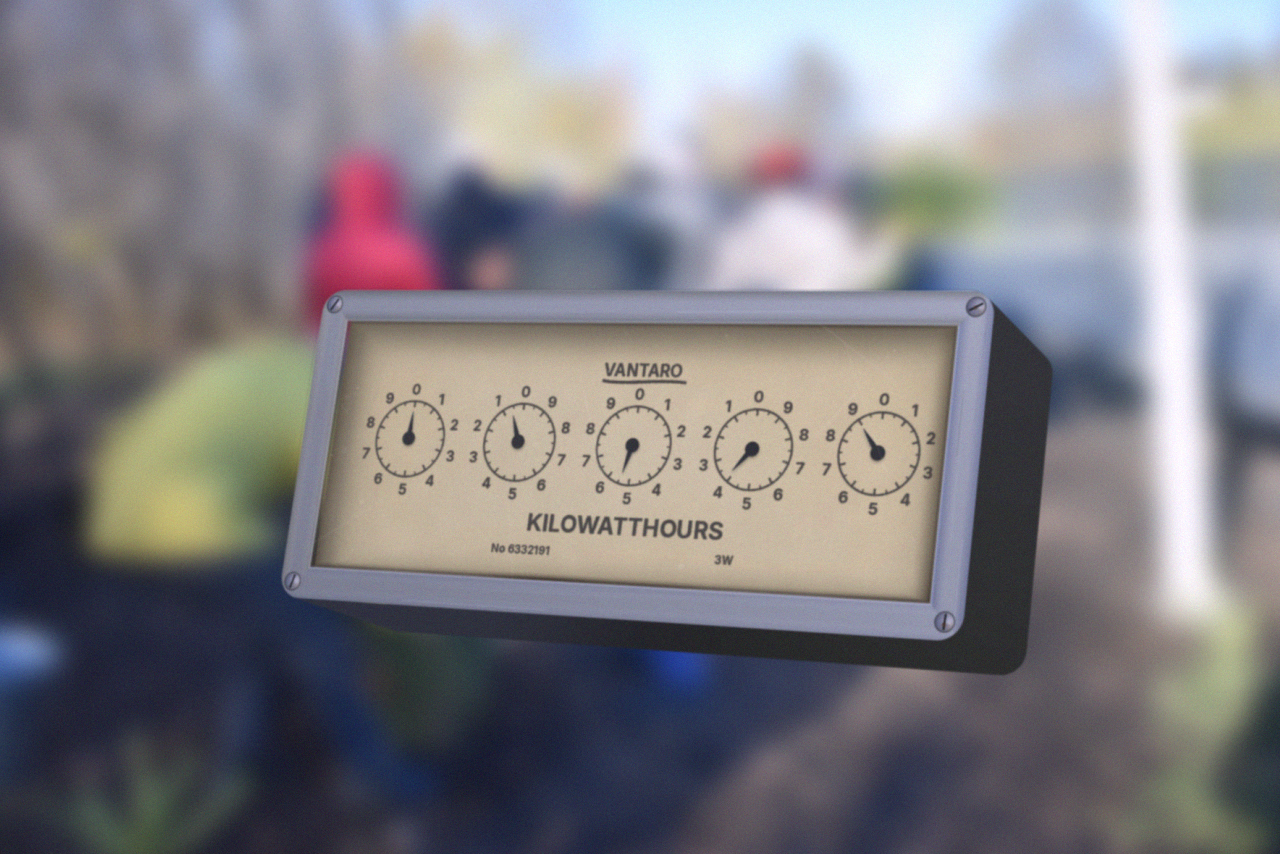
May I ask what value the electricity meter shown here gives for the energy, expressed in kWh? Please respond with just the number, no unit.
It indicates 539
